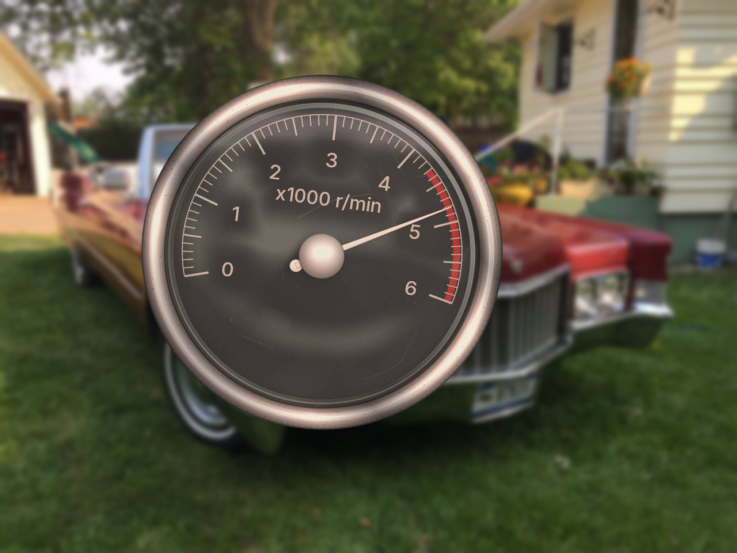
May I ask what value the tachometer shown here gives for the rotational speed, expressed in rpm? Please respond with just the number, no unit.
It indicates 4800
